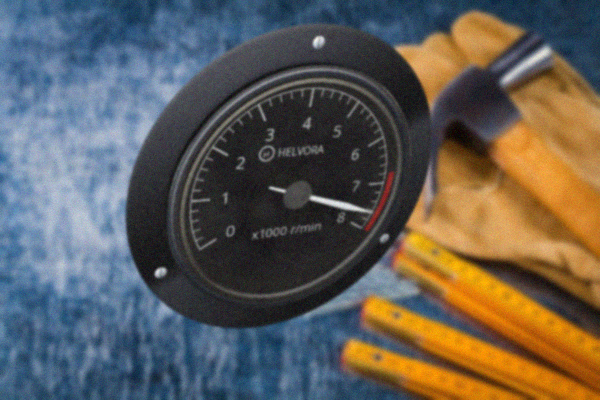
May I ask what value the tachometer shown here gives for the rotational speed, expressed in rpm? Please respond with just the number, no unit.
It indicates 7600
